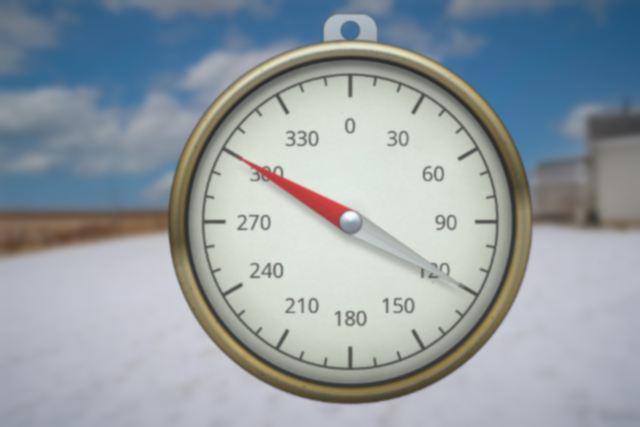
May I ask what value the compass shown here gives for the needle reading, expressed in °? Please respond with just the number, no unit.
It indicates 300
